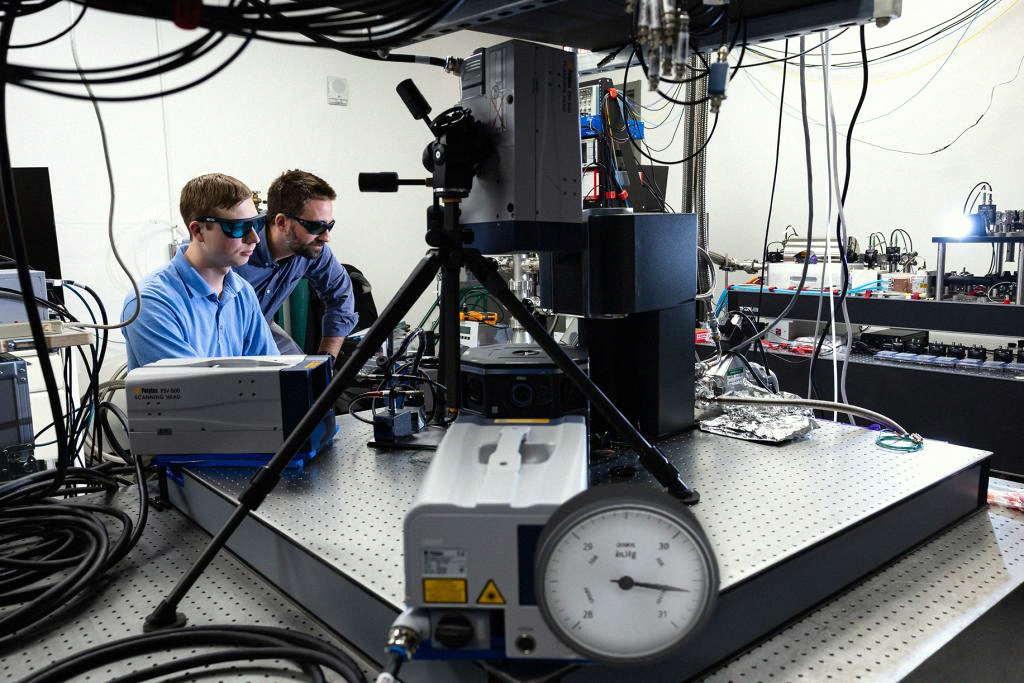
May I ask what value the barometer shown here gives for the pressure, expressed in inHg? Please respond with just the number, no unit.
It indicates 30.6
